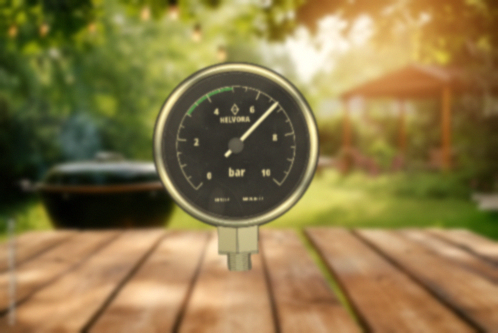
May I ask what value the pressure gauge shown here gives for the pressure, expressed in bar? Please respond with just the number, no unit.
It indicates 6.75
